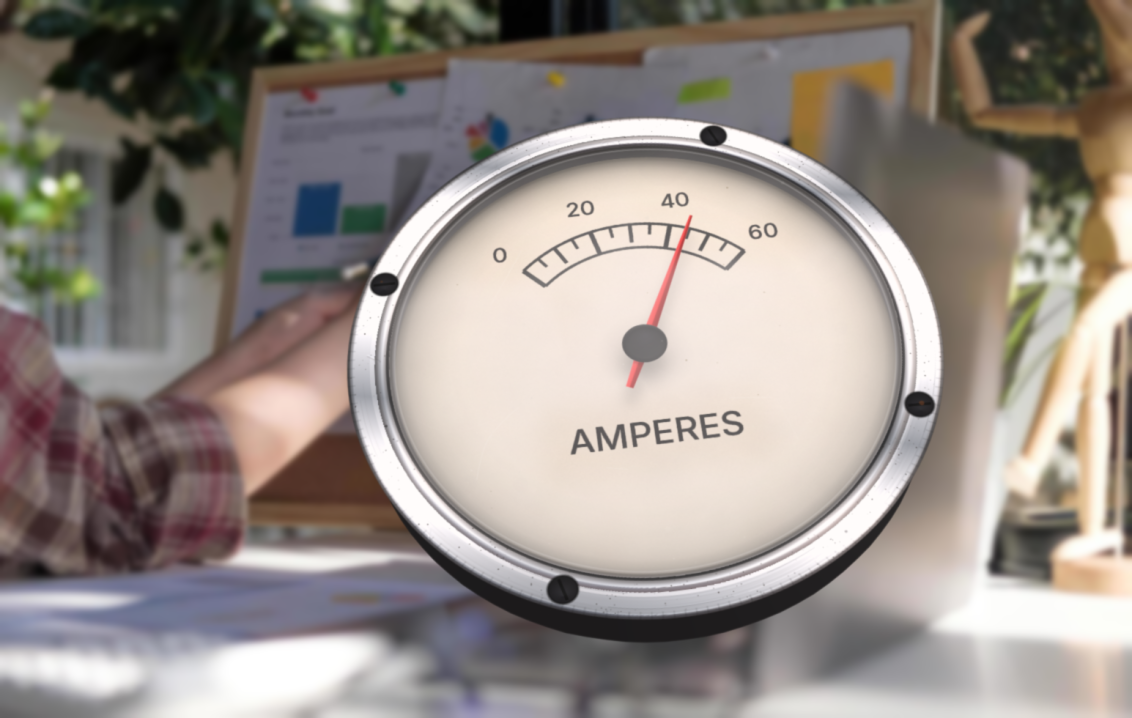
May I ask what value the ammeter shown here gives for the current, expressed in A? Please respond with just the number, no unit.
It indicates 45
